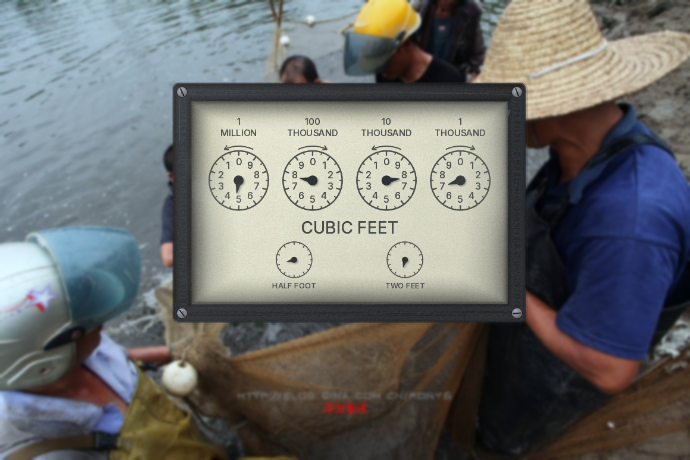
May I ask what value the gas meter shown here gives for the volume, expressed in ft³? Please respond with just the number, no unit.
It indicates 477700
